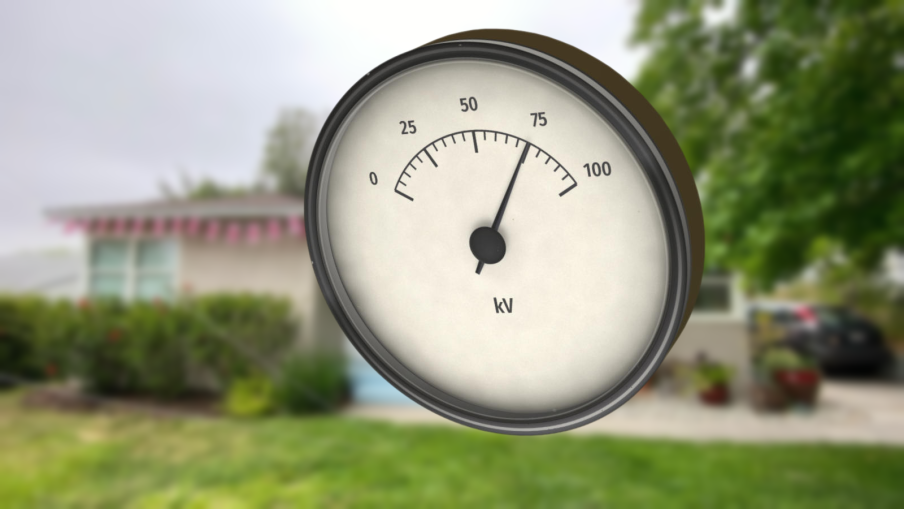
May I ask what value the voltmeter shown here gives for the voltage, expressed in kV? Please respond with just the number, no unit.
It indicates 75
